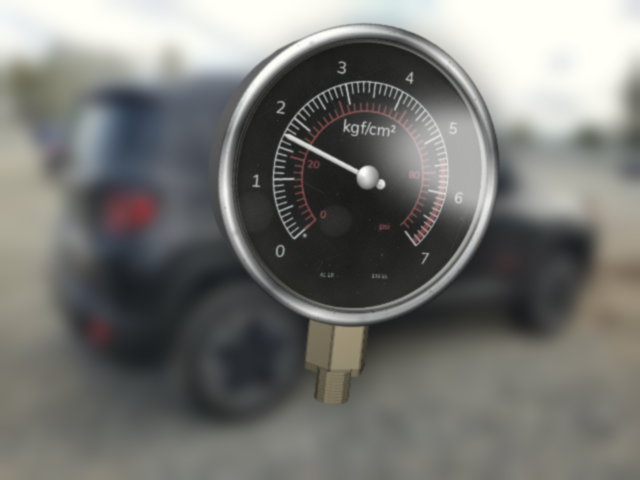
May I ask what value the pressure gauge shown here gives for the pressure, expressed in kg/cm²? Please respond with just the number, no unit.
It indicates 1.7
